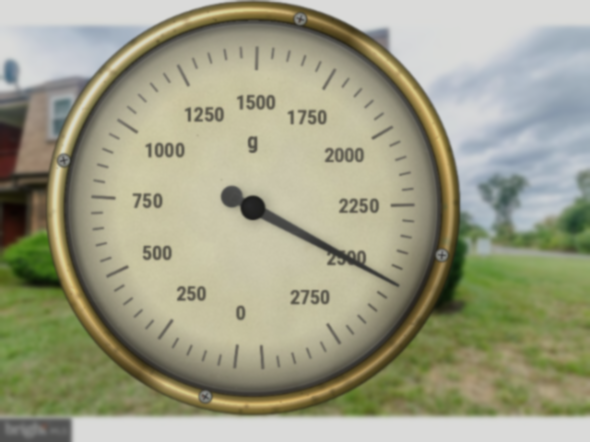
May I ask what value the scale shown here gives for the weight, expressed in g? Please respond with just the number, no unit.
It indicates 2500
